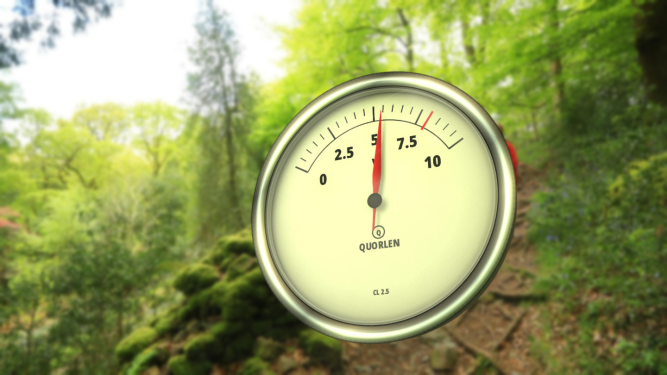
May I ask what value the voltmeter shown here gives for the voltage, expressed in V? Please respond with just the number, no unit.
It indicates 5.5
